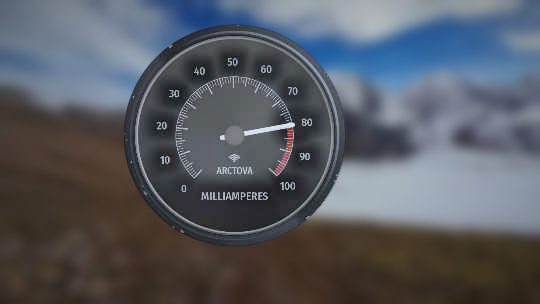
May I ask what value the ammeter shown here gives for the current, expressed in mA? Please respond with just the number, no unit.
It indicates 80
